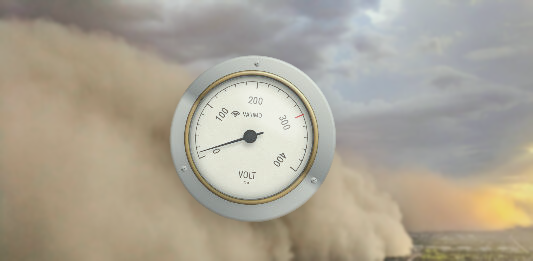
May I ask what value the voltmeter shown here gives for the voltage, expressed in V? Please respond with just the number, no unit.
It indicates 10
